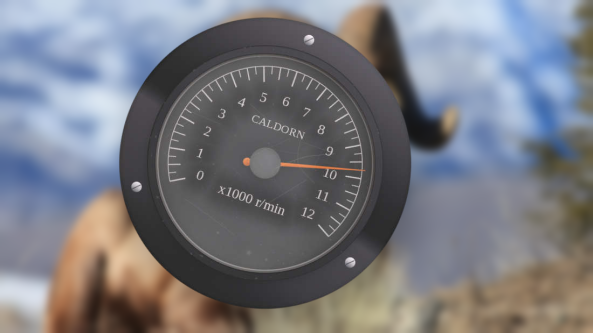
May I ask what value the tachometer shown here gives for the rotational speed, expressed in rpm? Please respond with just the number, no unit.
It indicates 9750
